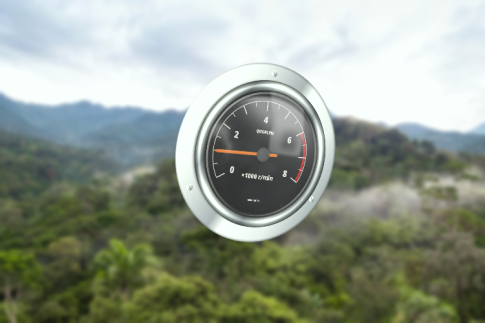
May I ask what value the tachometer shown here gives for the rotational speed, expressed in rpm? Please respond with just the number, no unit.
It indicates 1000
